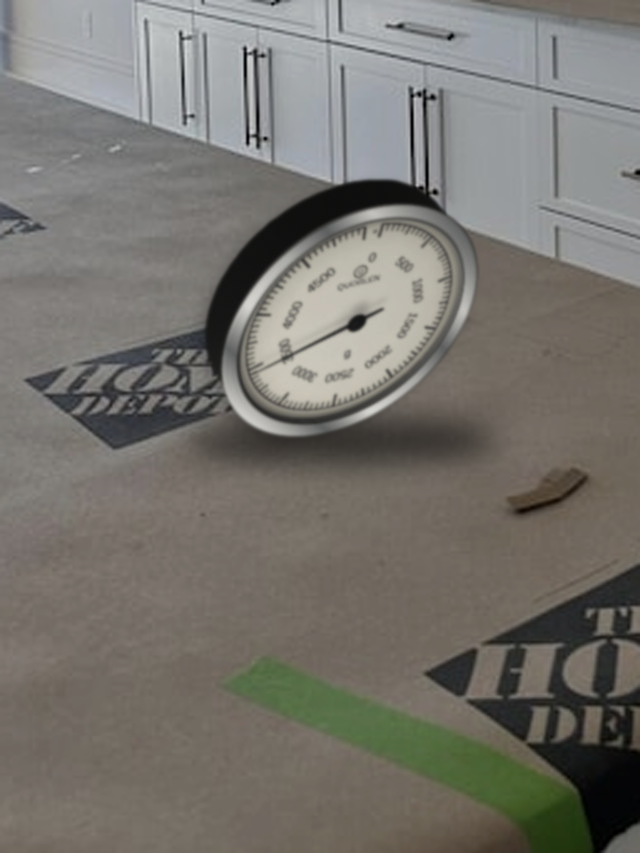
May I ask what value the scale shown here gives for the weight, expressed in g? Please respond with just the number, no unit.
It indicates 3500
